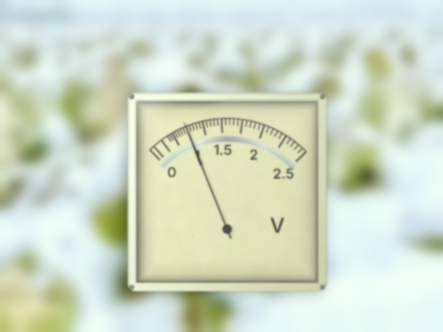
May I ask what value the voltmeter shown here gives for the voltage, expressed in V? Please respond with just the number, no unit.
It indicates 1
